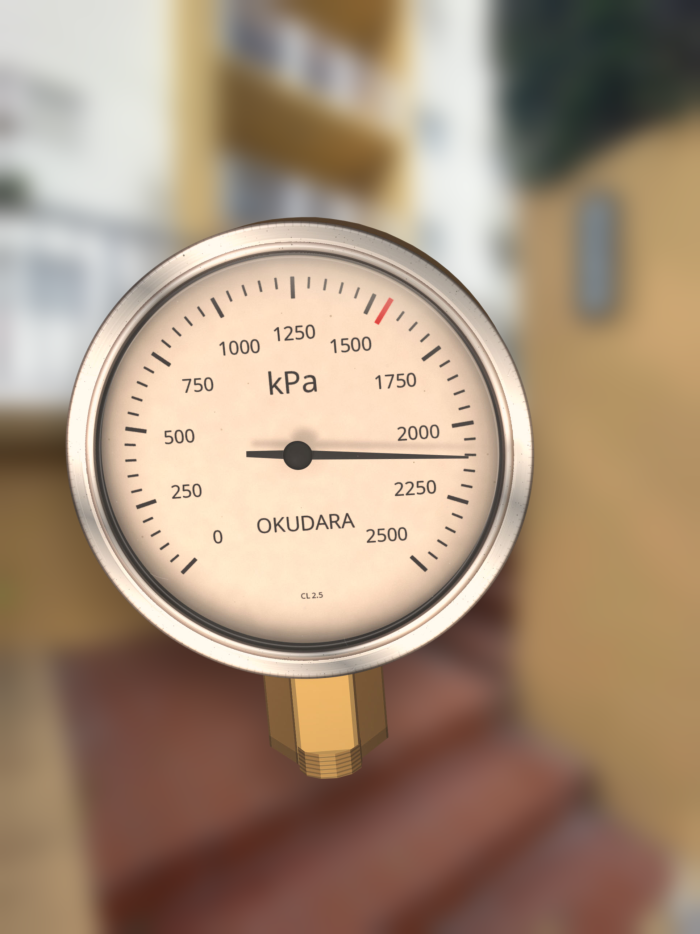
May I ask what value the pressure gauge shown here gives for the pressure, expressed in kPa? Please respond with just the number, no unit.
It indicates 2100
